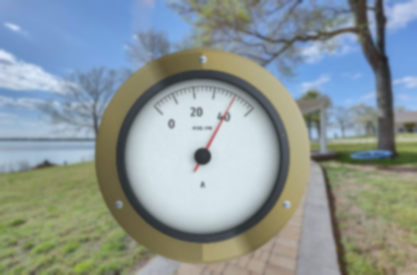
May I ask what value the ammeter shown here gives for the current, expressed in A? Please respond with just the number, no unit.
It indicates 40
